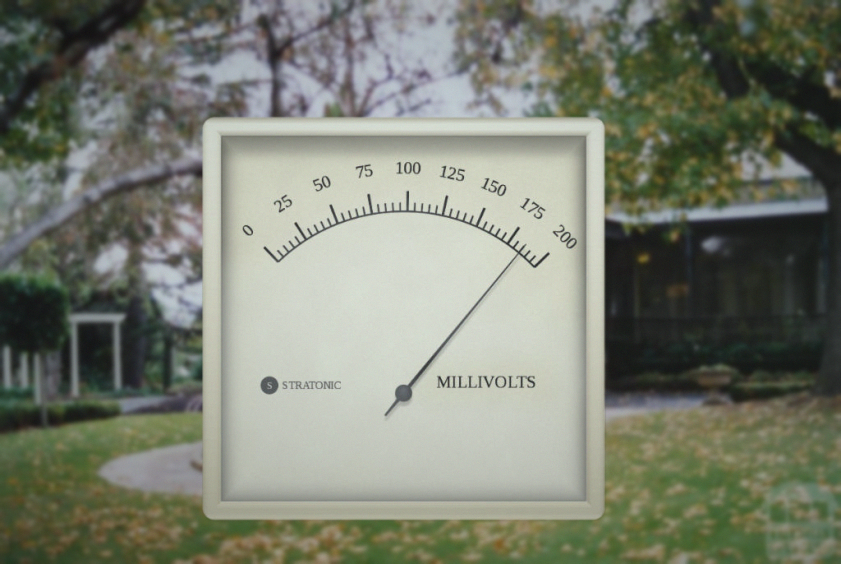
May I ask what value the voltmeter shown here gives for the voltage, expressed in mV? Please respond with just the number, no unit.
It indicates 185
